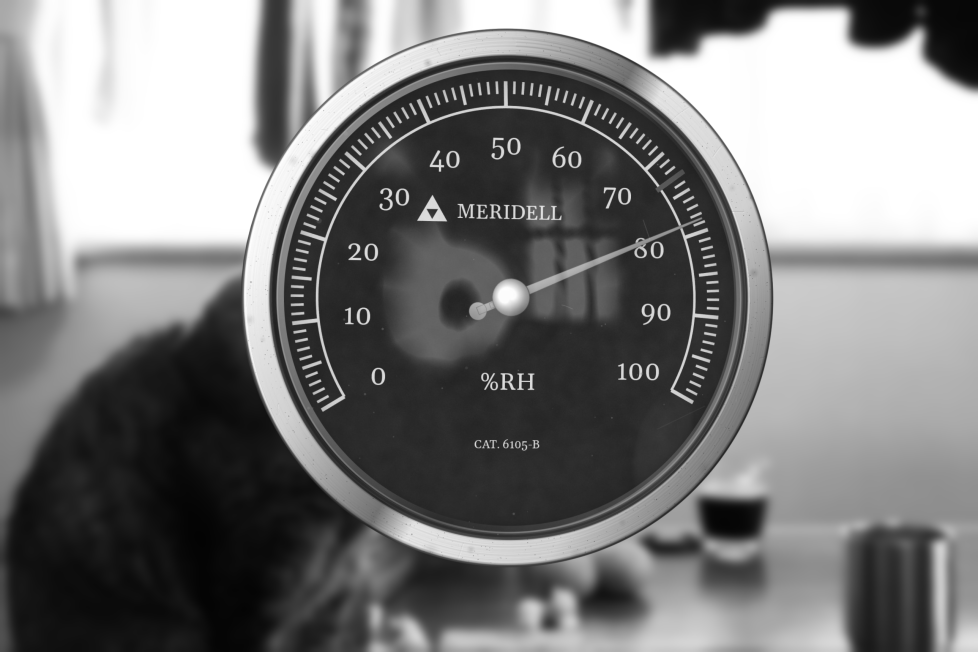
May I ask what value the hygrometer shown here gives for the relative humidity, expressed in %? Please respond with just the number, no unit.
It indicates 78.5
